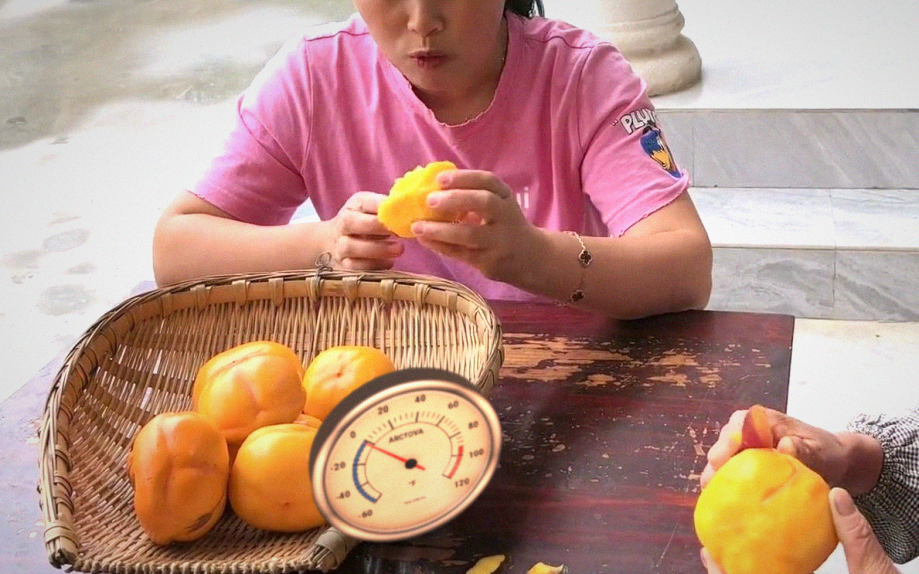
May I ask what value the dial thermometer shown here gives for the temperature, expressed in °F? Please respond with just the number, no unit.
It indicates 0
